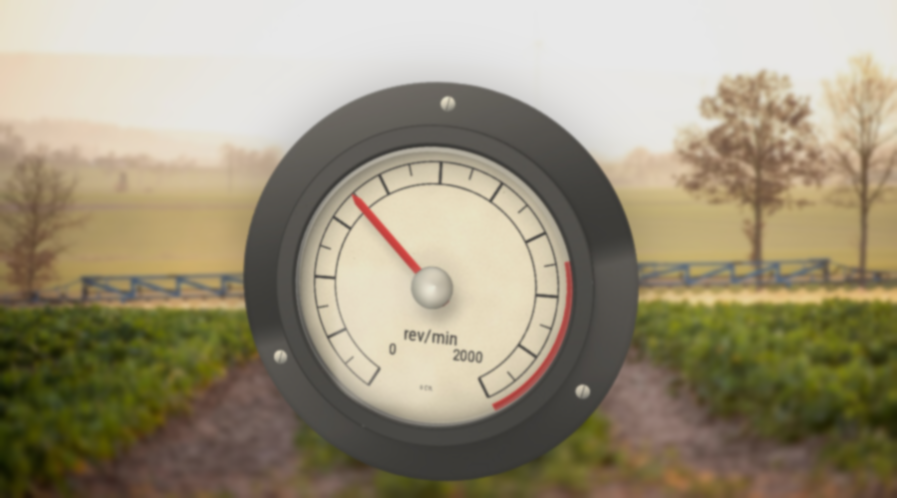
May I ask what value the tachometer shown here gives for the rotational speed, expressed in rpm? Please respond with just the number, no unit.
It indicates 700
